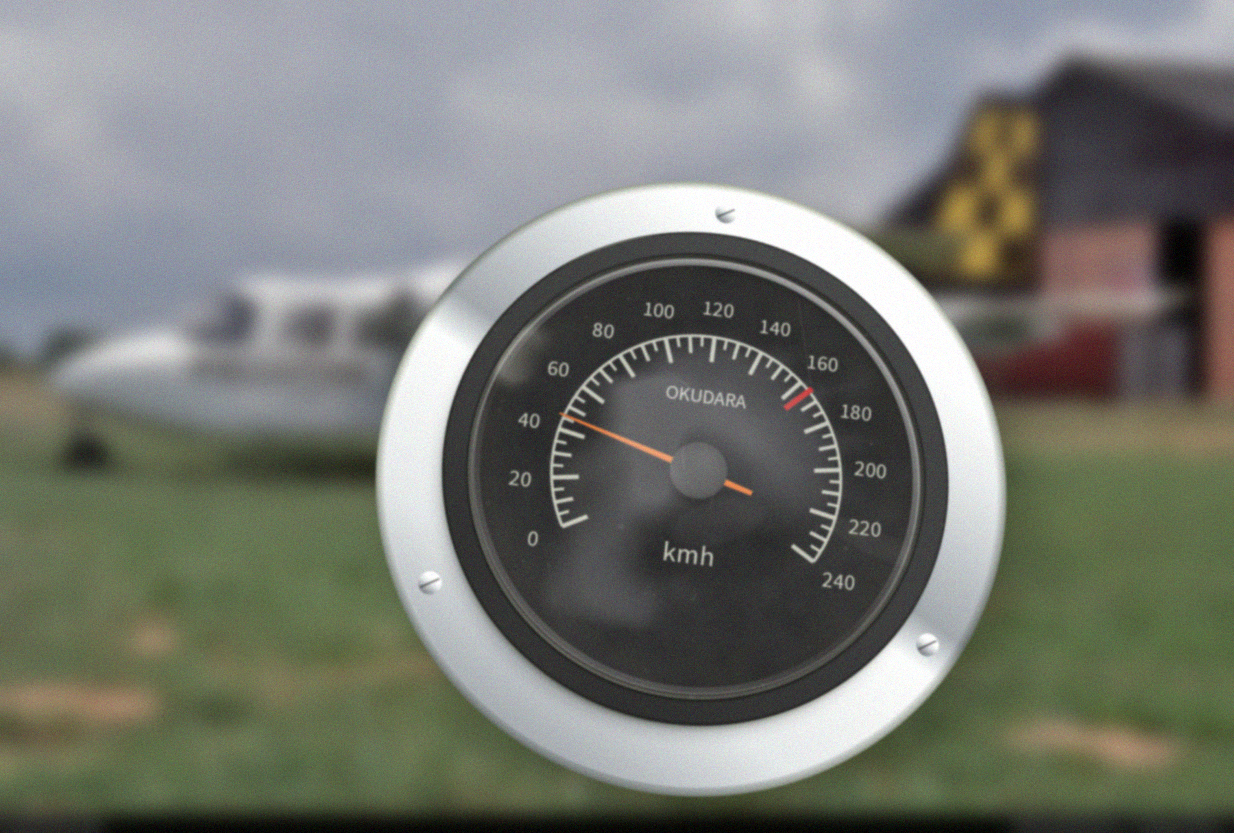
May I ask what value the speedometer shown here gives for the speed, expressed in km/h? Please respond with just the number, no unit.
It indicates 45
